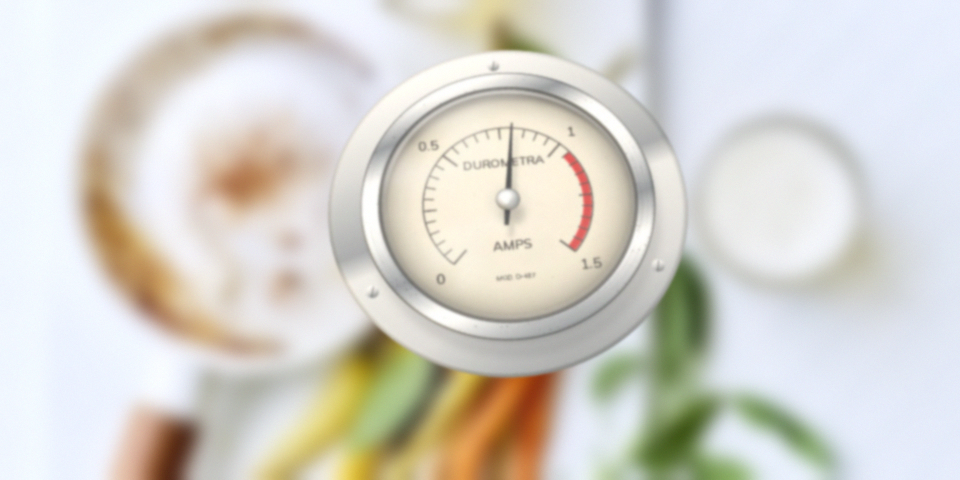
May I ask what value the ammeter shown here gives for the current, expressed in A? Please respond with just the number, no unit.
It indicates 0.8
